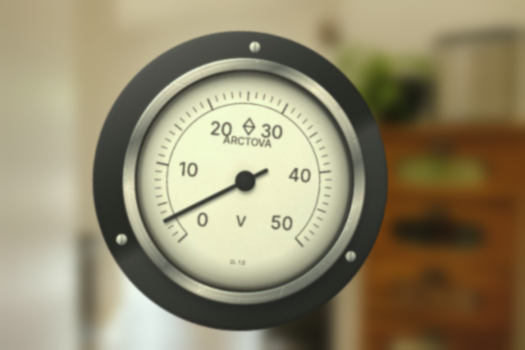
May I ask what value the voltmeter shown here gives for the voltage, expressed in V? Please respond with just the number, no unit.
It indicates 3
